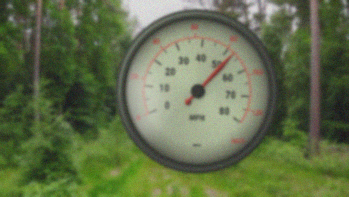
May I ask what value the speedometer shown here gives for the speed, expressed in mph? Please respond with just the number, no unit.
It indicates 52.5
